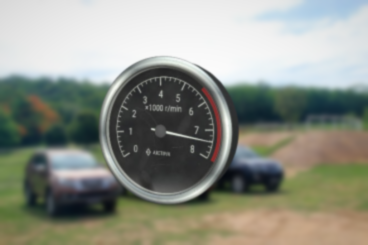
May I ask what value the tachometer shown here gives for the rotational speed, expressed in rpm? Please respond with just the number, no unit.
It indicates 7400
